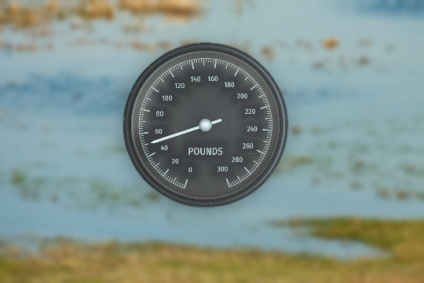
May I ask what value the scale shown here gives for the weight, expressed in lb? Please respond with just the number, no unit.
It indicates 50
